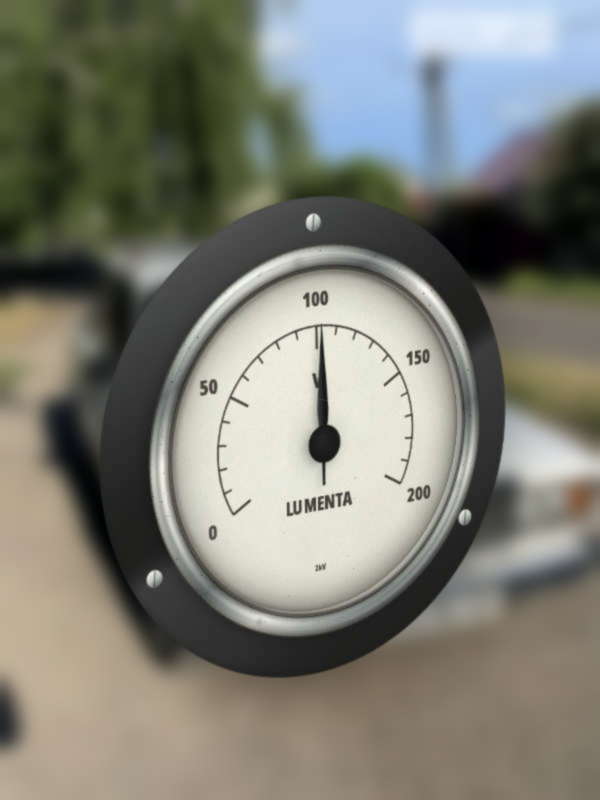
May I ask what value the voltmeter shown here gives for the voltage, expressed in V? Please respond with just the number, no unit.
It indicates 100
